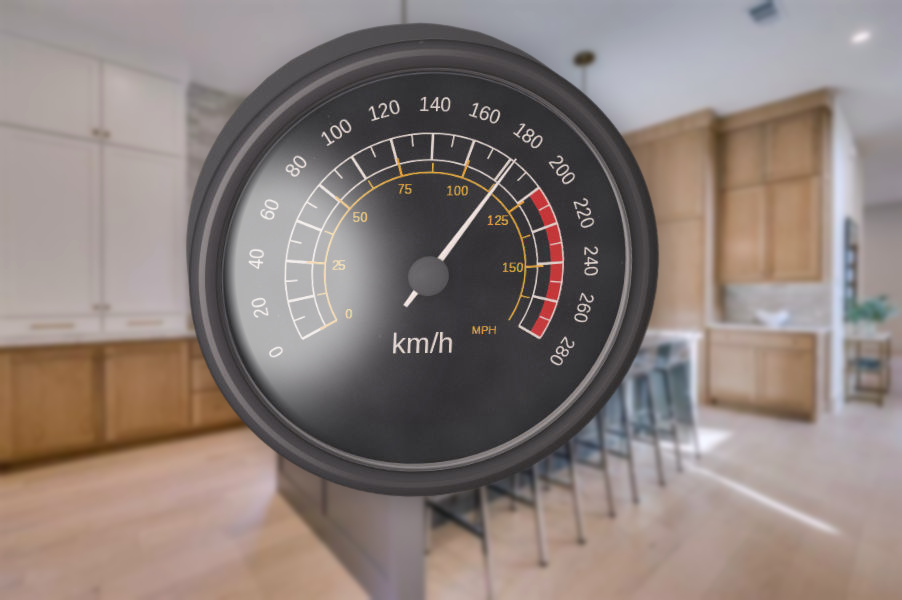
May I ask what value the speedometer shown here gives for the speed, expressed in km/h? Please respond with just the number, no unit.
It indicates 180
